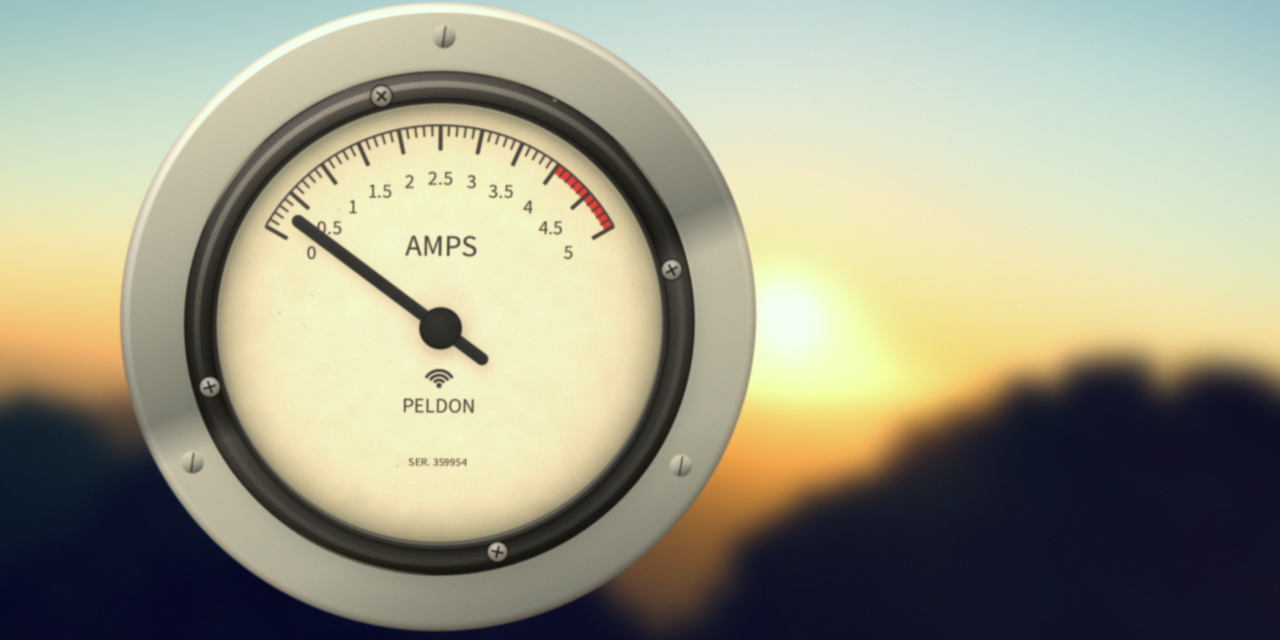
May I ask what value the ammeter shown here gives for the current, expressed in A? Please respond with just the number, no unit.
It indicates 0.3
